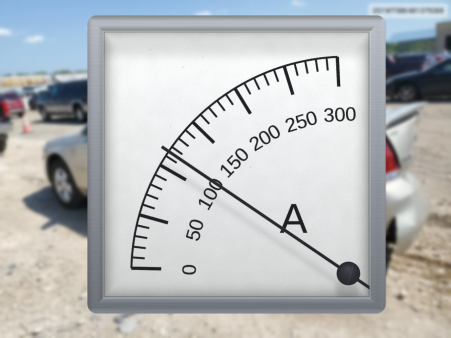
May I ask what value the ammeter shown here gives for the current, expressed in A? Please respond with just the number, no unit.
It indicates 115
